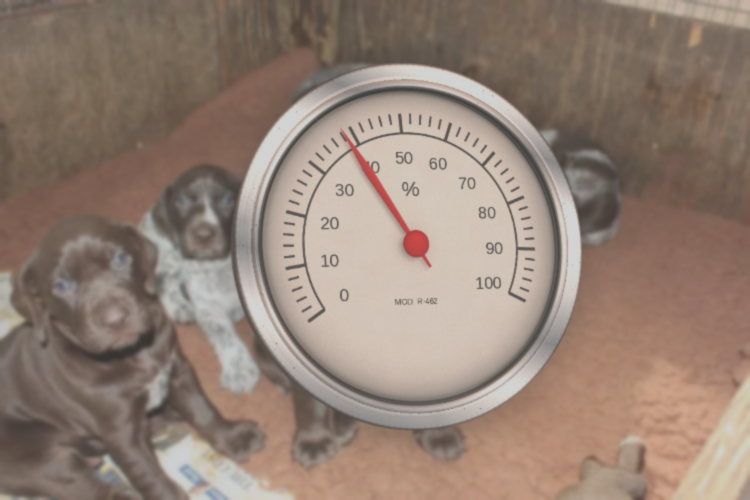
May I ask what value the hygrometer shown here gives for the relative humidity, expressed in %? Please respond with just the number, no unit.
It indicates 38
